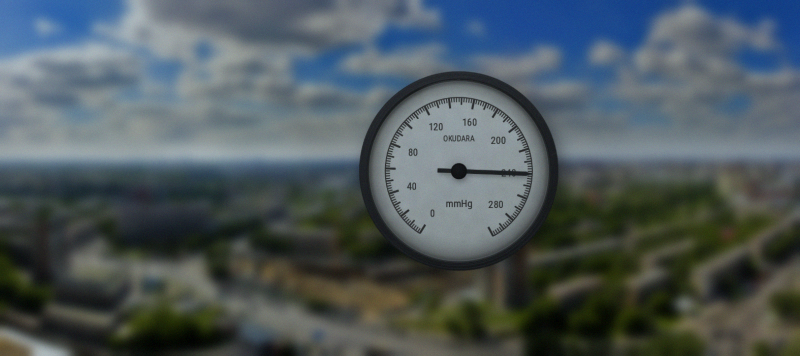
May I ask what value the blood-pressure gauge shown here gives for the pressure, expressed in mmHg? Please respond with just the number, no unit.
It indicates 240
